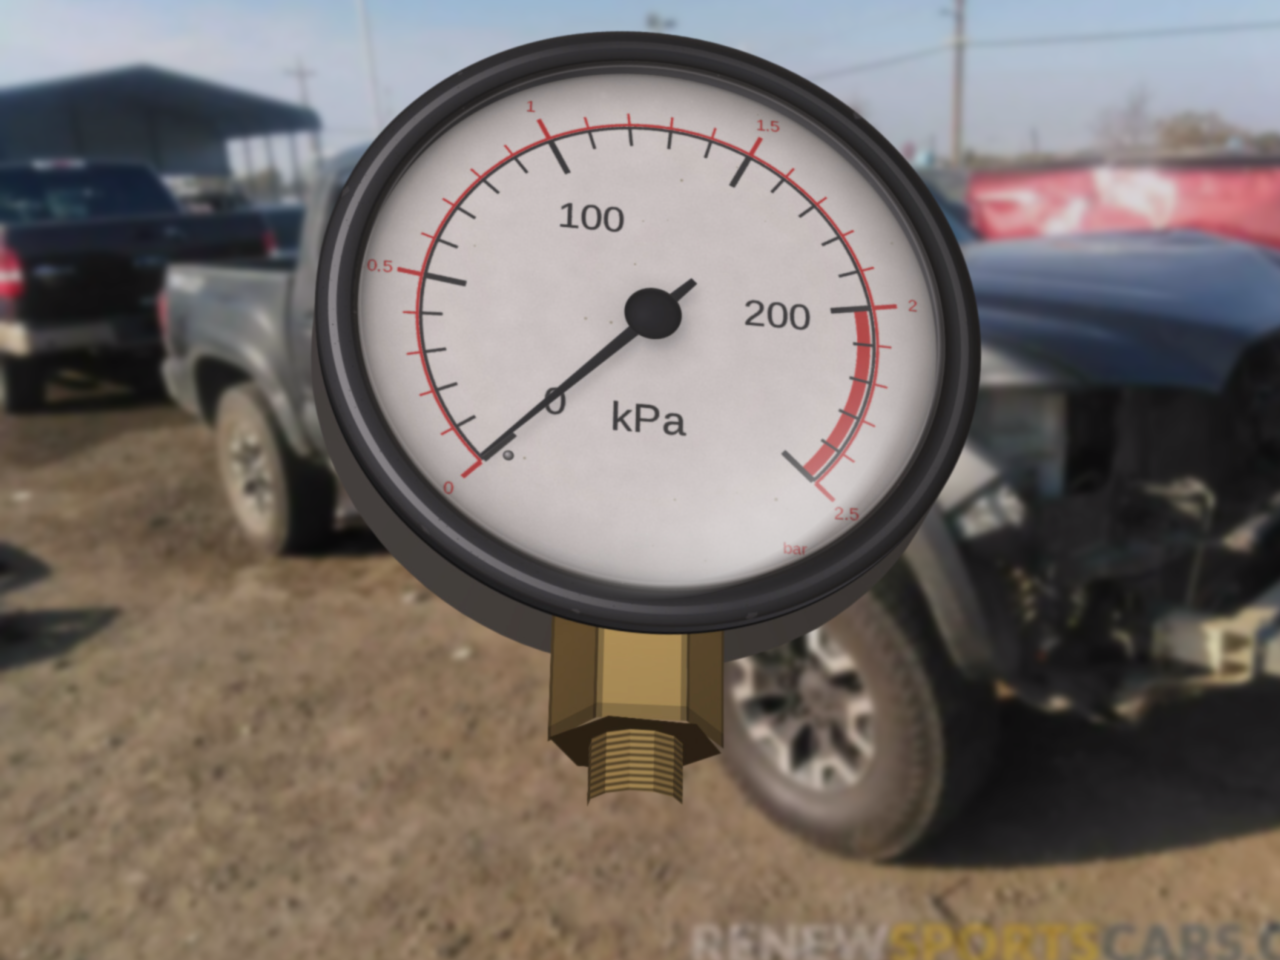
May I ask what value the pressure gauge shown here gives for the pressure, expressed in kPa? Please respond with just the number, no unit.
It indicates 0
